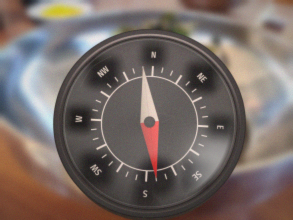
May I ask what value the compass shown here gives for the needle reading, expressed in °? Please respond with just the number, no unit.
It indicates 170
